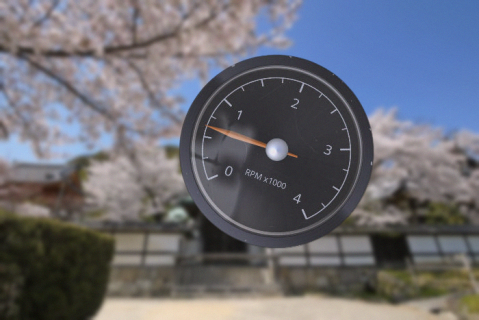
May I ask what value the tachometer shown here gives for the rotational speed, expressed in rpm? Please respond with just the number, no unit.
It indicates 625
